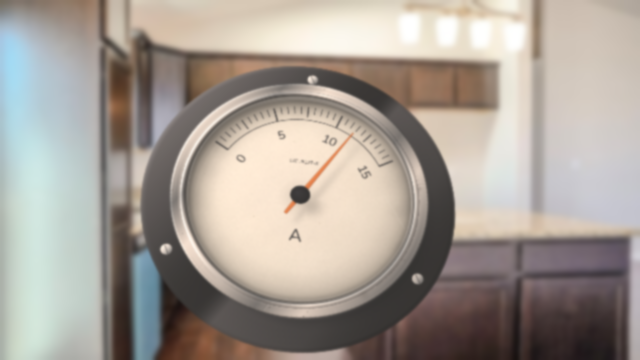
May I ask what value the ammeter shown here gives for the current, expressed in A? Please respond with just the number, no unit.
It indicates 11.5
